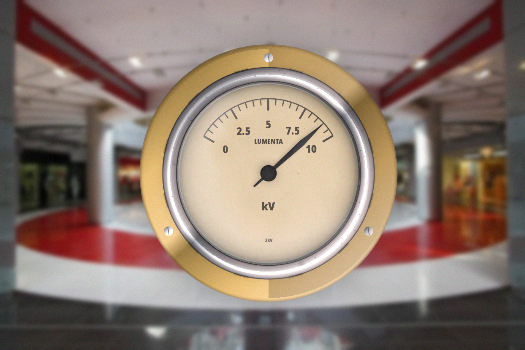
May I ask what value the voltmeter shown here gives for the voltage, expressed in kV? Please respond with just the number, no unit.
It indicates 9
